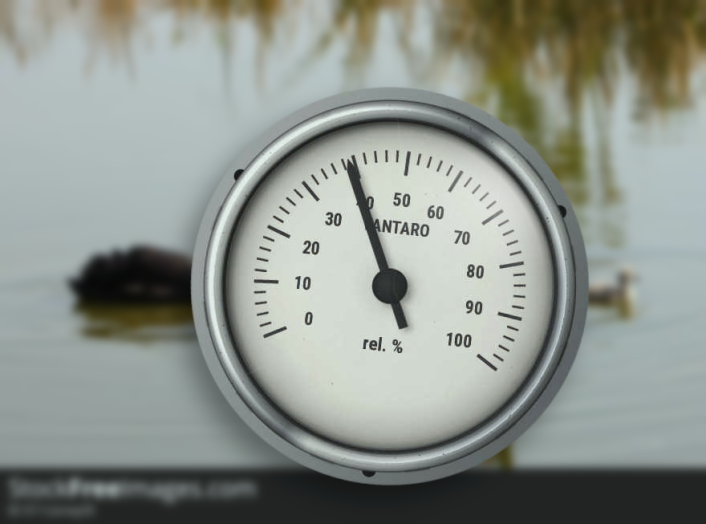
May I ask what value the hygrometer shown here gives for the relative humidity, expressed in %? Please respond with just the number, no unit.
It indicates 39
